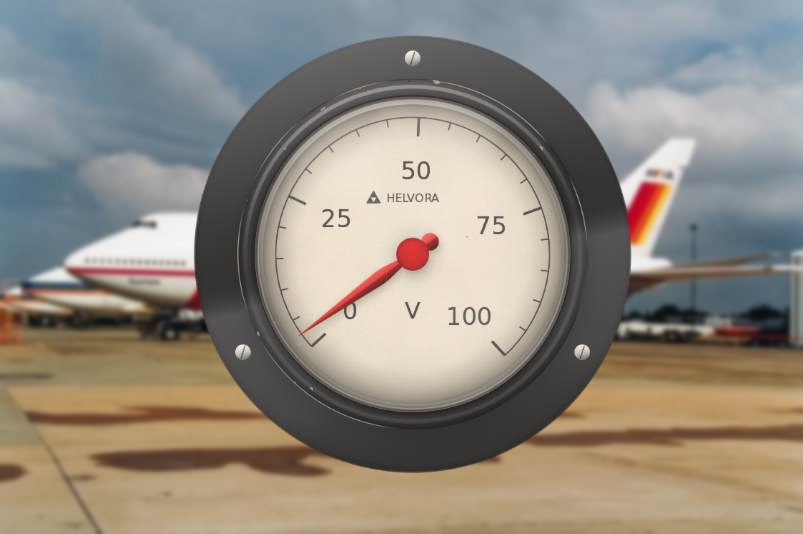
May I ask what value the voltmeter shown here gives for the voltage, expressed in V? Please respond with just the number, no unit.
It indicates 2.5
